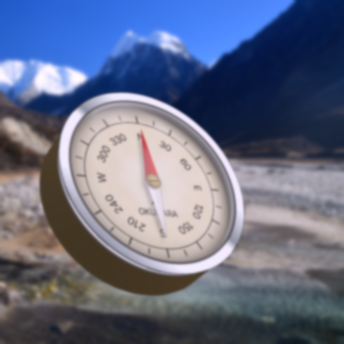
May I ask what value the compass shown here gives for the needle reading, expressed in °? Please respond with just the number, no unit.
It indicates 0
